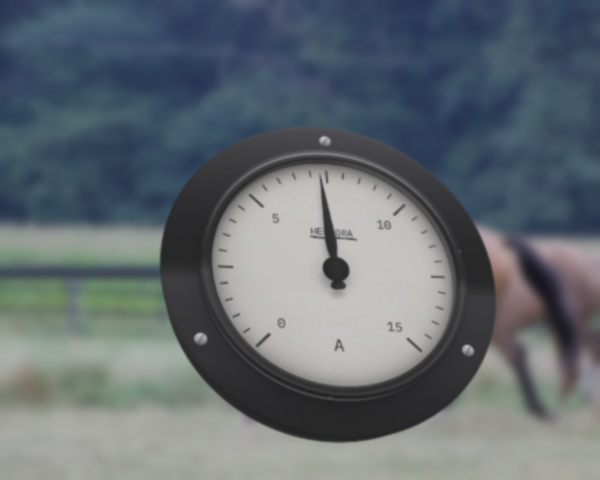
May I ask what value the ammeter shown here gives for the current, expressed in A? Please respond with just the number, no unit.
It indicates 7.25
